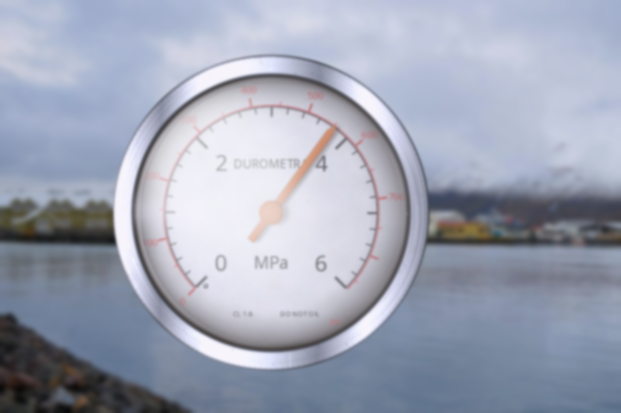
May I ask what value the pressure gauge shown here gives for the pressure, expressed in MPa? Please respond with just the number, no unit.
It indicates 3.8
